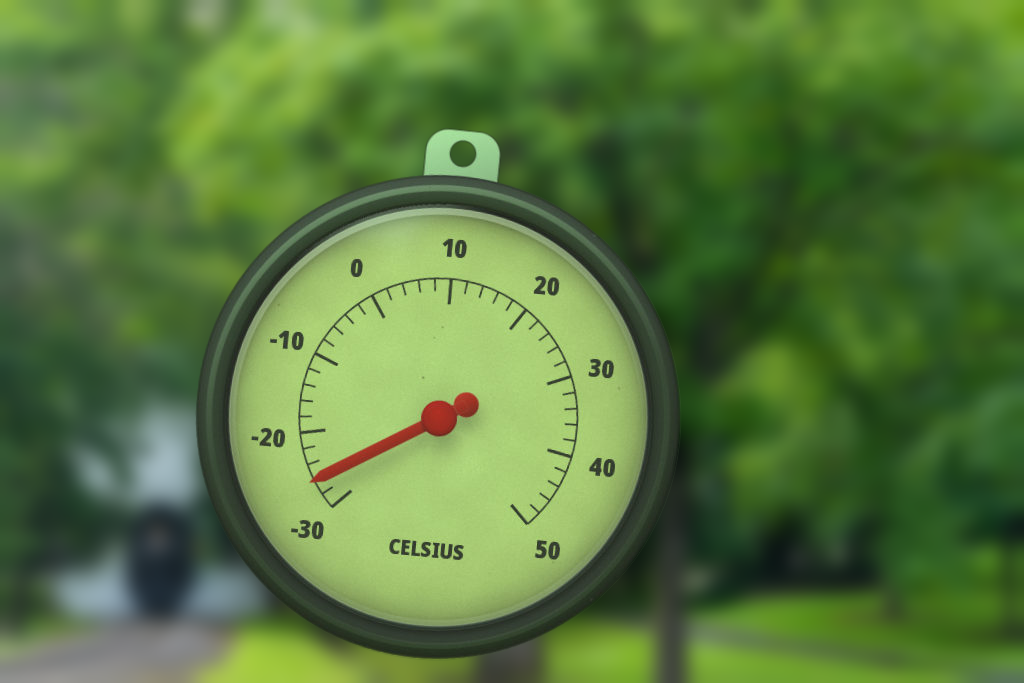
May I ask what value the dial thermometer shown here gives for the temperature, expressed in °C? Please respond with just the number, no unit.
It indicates -26
